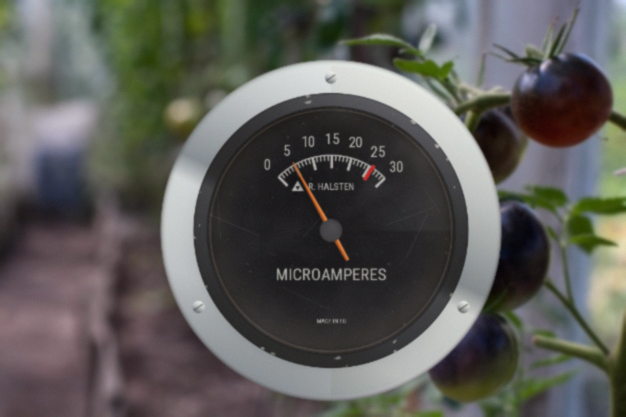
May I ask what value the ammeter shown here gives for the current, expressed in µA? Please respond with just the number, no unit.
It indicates 5
